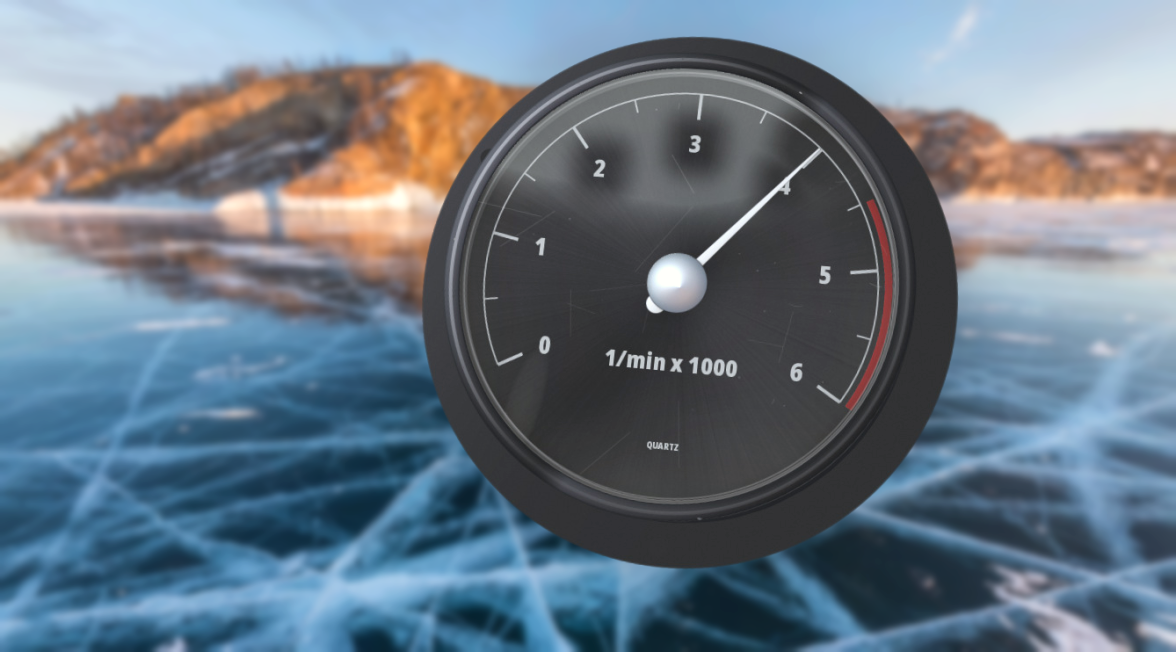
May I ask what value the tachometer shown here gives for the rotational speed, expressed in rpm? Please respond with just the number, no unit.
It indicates 4000
